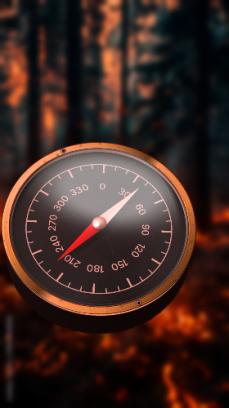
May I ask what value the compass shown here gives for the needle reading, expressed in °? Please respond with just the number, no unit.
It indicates 220
